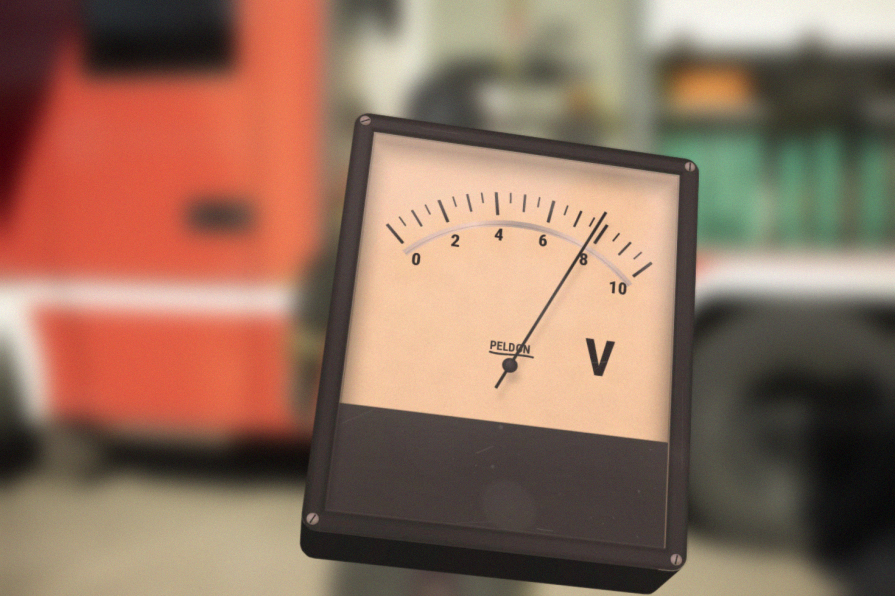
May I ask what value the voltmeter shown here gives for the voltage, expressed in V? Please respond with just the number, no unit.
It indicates 7.75
